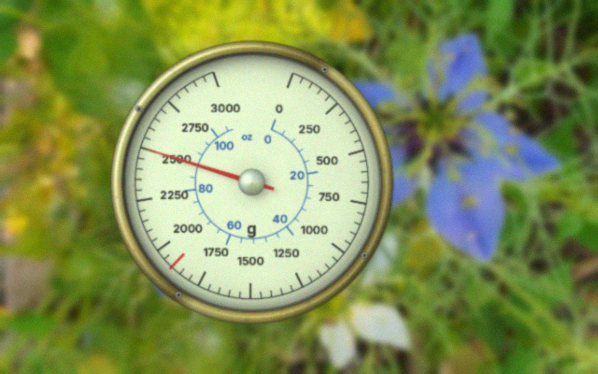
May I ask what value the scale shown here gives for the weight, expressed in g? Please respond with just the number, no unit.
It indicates 2500
